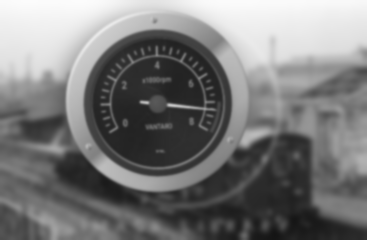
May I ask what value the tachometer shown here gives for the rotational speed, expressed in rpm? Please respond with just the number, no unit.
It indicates 7250
